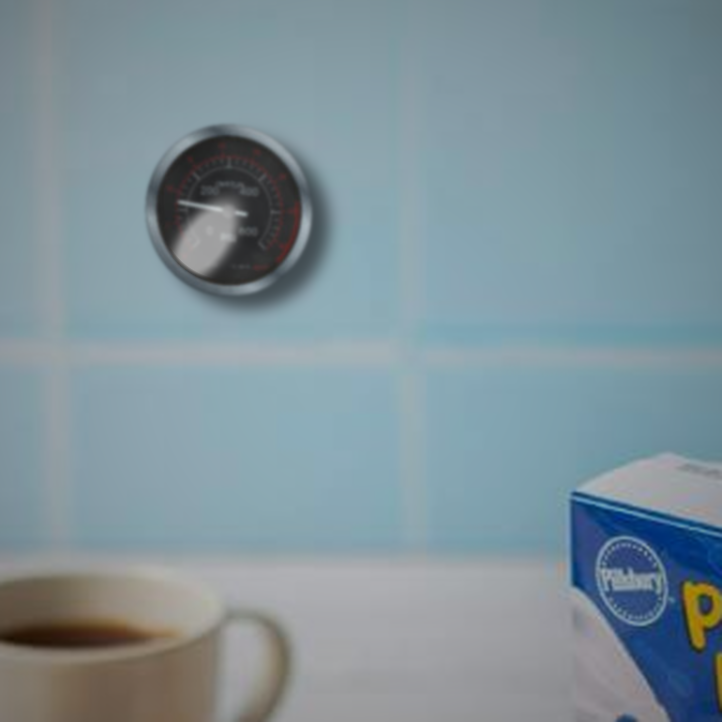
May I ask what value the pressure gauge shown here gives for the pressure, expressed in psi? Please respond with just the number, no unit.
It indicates 120
